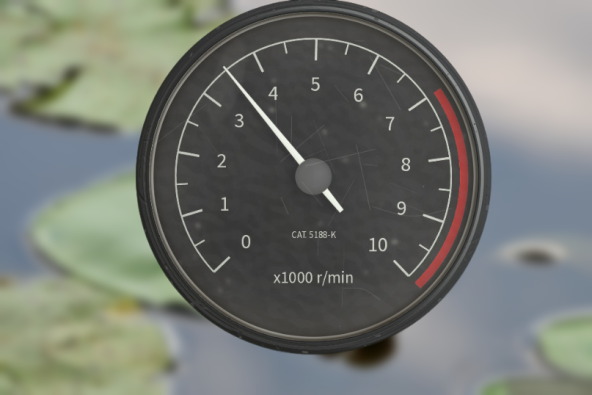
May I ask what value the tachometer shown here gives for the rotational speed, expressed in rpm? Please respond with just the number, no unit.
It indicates 3500
